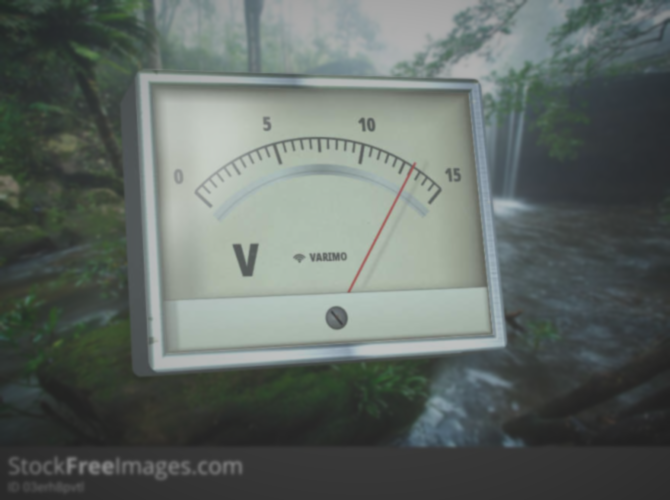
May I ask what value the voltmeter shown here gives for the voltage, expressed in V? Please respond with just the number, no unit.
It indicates 13
